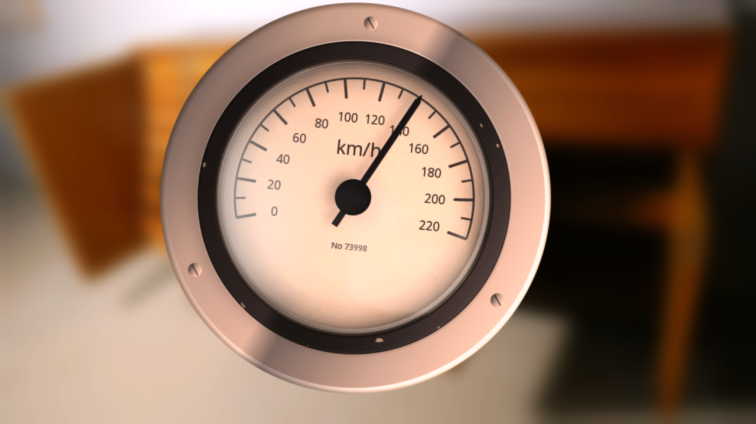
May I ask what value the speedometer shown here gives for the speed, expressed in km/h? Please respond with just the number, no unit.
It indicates 140
